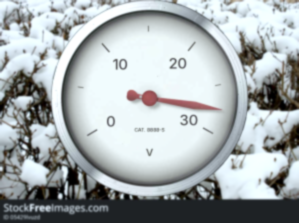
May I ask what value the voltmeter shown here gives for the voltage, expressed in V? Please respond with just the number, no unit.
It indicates 27.5
